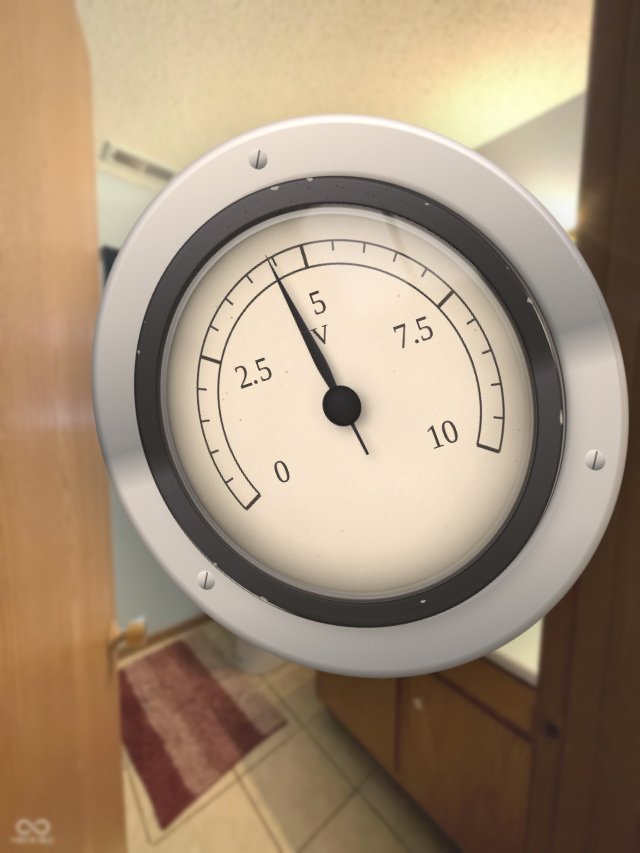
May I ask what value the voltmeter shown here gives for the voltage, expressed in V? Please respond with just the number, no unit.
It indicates 4.5
